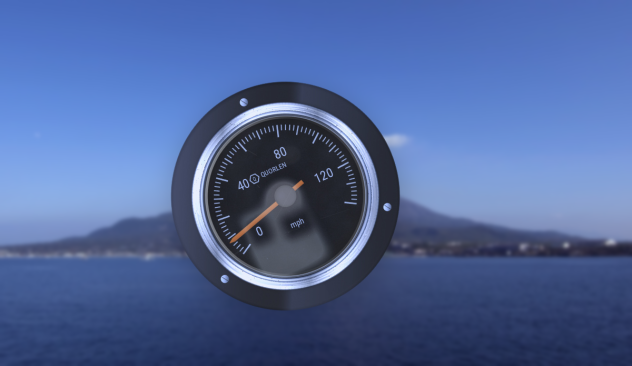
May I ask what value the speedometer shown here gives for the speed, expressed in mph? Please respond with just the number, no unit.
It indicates 8
